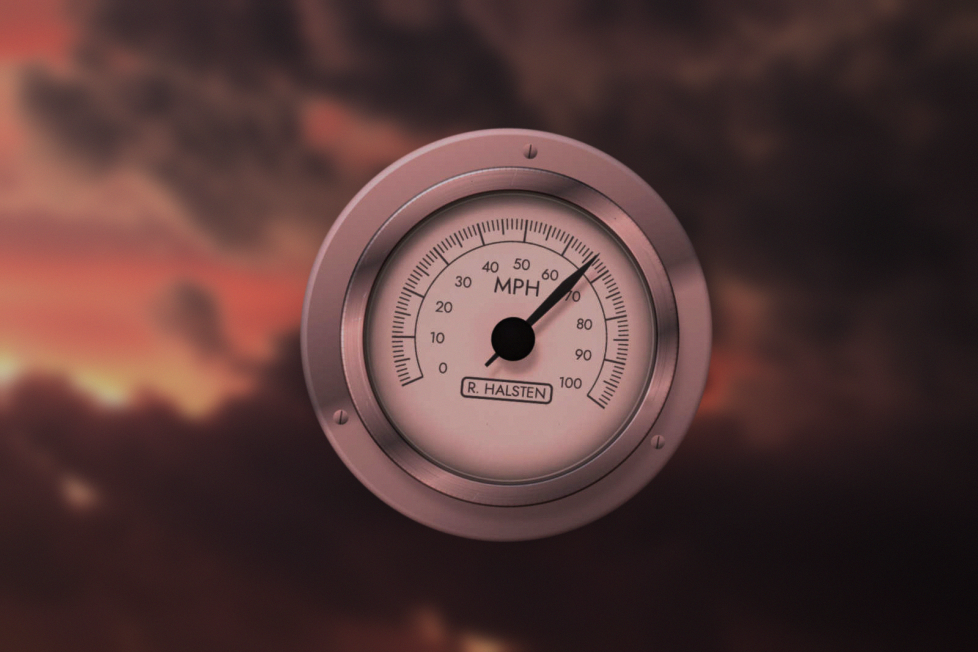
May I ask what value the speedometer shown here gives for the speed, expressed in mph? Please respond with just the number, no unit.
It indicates 66
